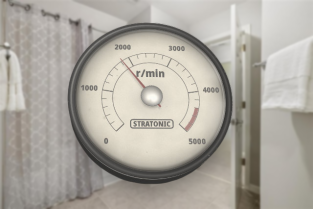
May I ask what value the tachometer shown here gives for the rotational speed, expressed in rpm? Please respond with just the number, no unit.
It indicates 1800
